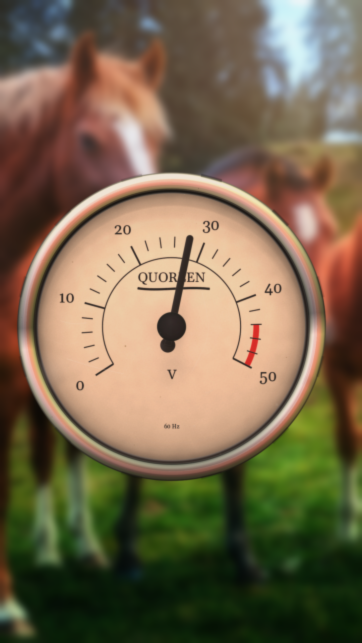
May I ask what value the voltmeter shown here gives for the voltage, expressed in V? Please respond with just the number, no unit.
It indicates 28
